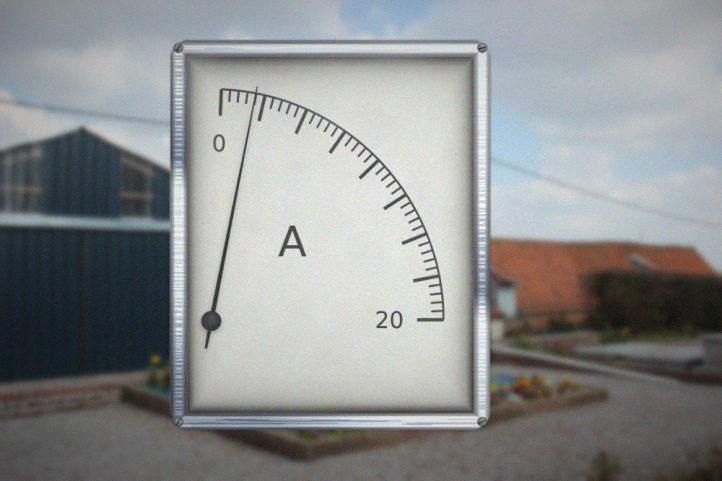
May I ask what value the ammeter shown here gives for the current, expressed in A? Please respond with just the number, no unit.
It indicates 2
